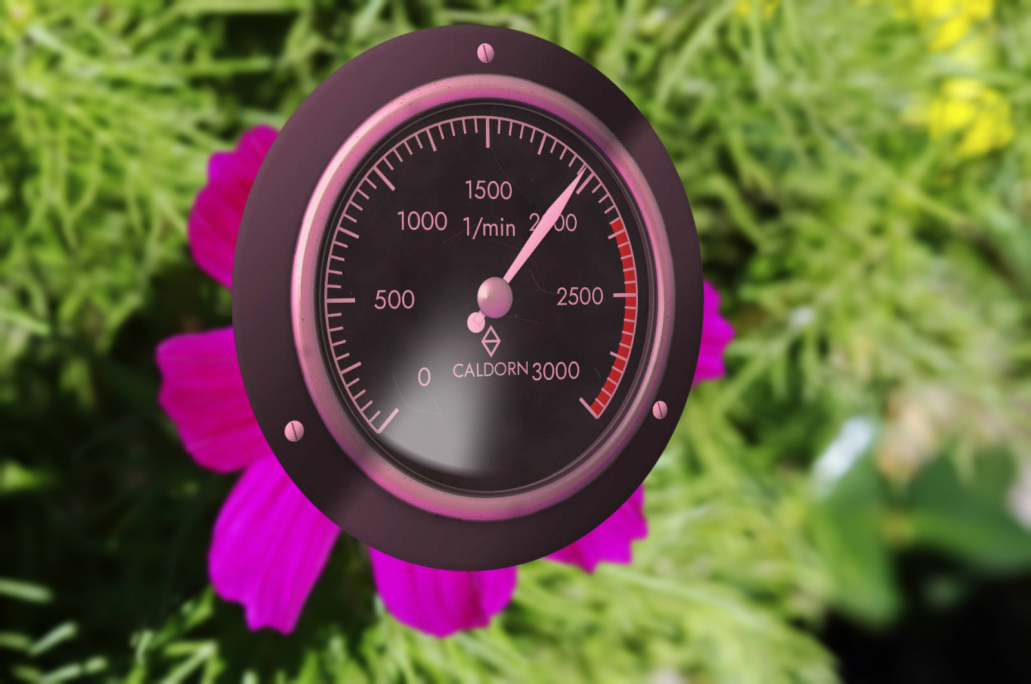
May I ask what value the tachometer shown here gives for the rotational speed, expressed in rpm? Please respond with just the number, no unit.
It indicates 1950
